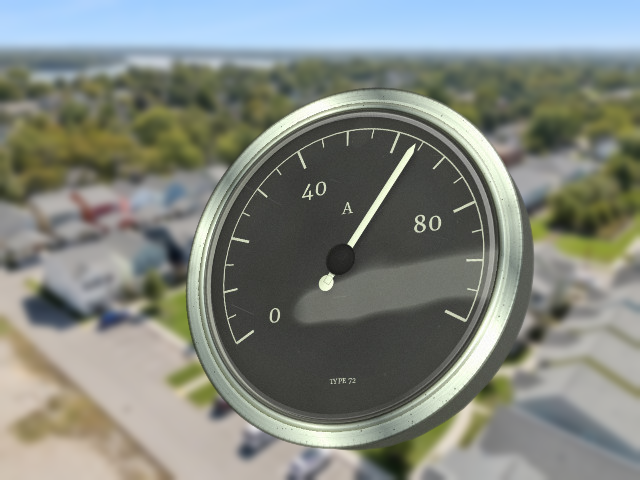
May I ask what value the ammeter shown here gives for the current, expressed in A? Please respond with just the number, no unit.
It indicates 65
